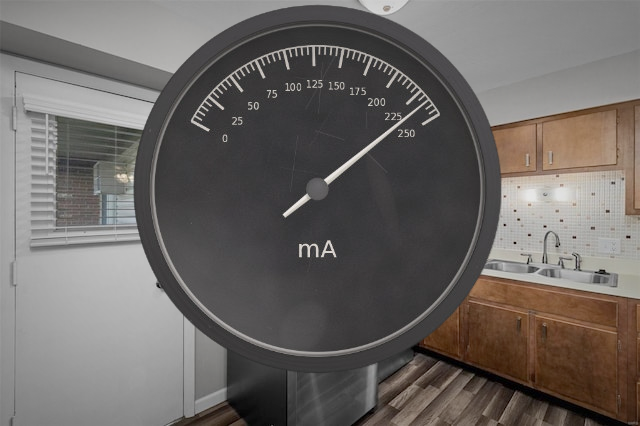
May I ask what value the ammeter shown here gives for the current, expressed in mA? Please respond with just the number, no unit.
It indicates 235
